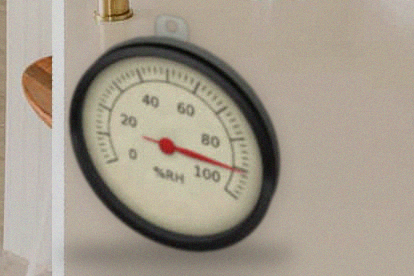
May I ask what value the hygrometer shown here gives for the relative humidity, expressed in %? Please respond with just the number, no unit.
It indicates 90
